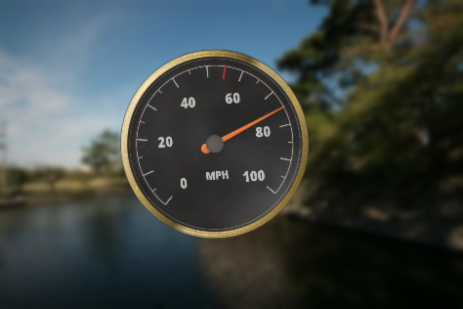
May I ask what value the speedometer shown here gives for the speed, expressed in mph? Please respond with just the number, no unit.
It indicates 75
